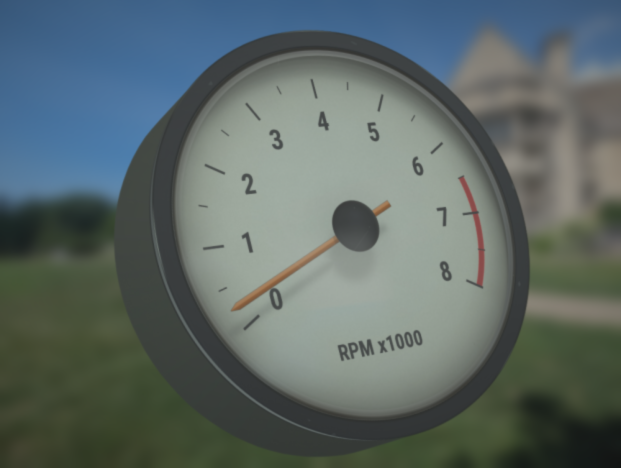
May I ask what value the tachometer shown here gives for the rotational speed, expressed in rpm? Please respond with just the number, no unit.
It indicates 250
